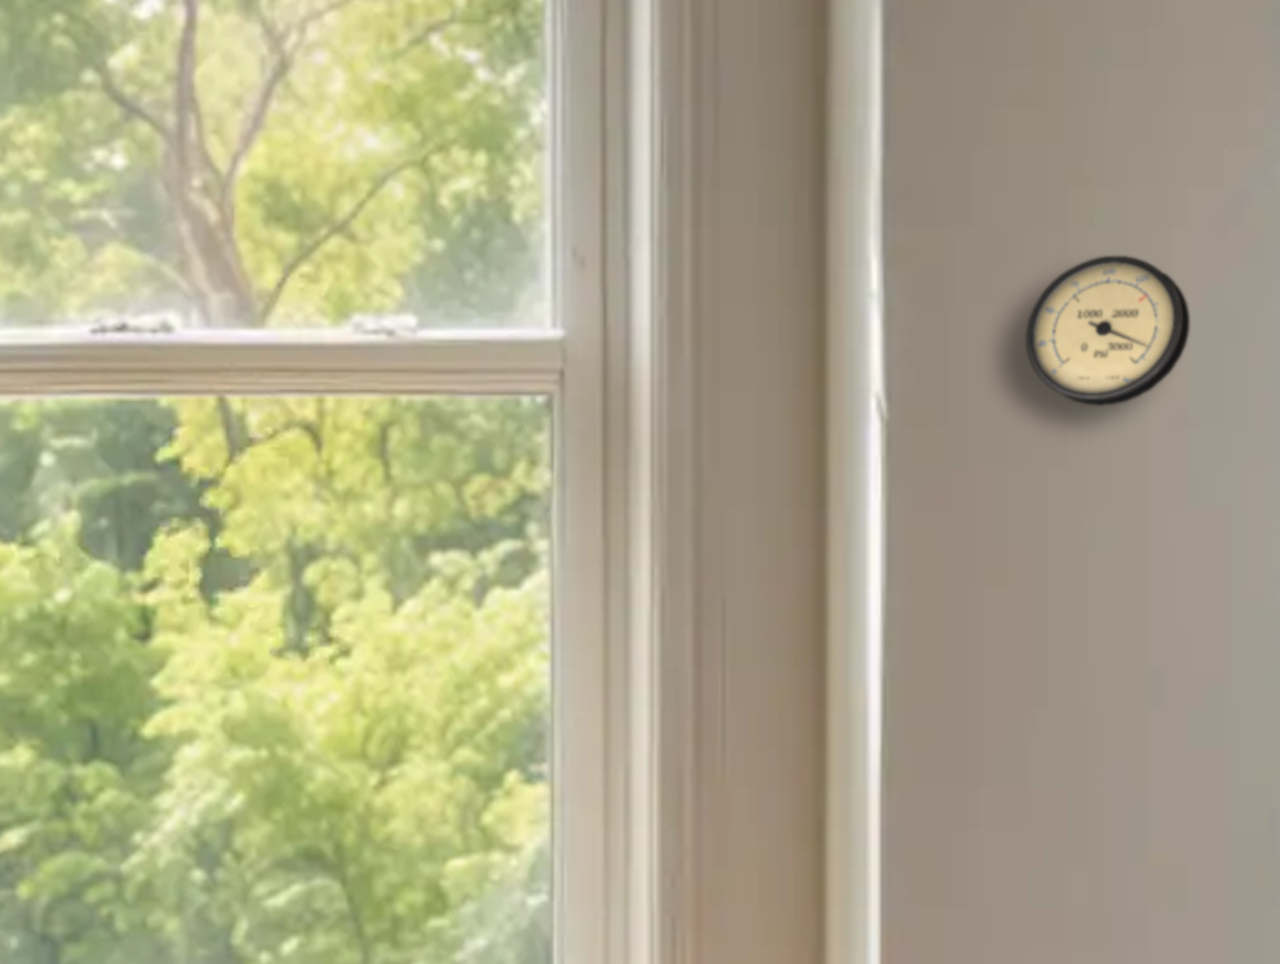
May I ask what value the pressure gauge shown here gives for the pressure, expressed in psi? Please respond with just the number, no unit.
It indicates 2750
